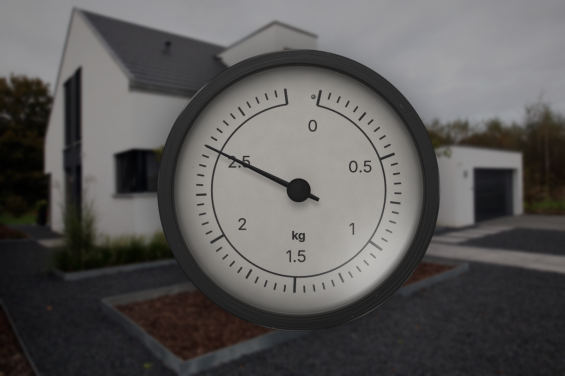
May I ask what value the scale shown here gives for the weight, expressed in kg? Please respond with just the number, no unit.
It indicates 2.5
